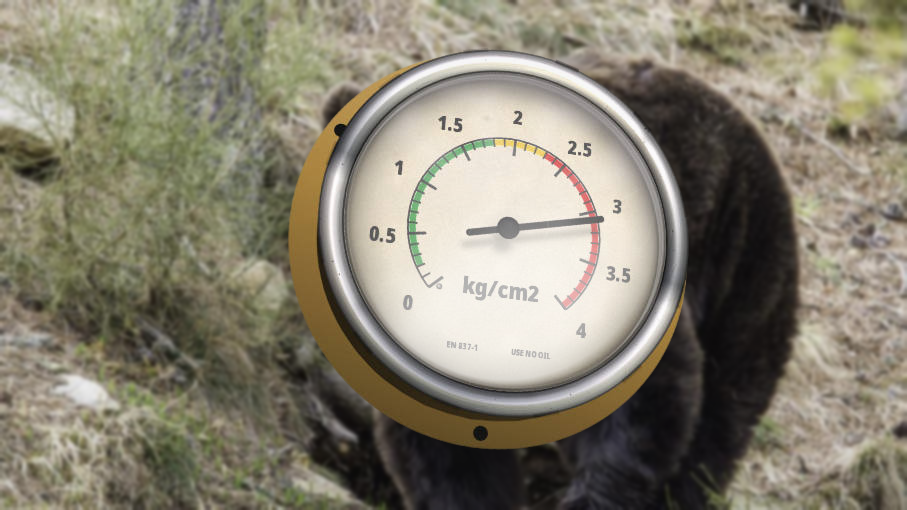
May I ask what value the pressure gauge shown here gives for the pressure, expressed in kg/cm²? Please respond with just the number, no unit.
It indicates 3.1
